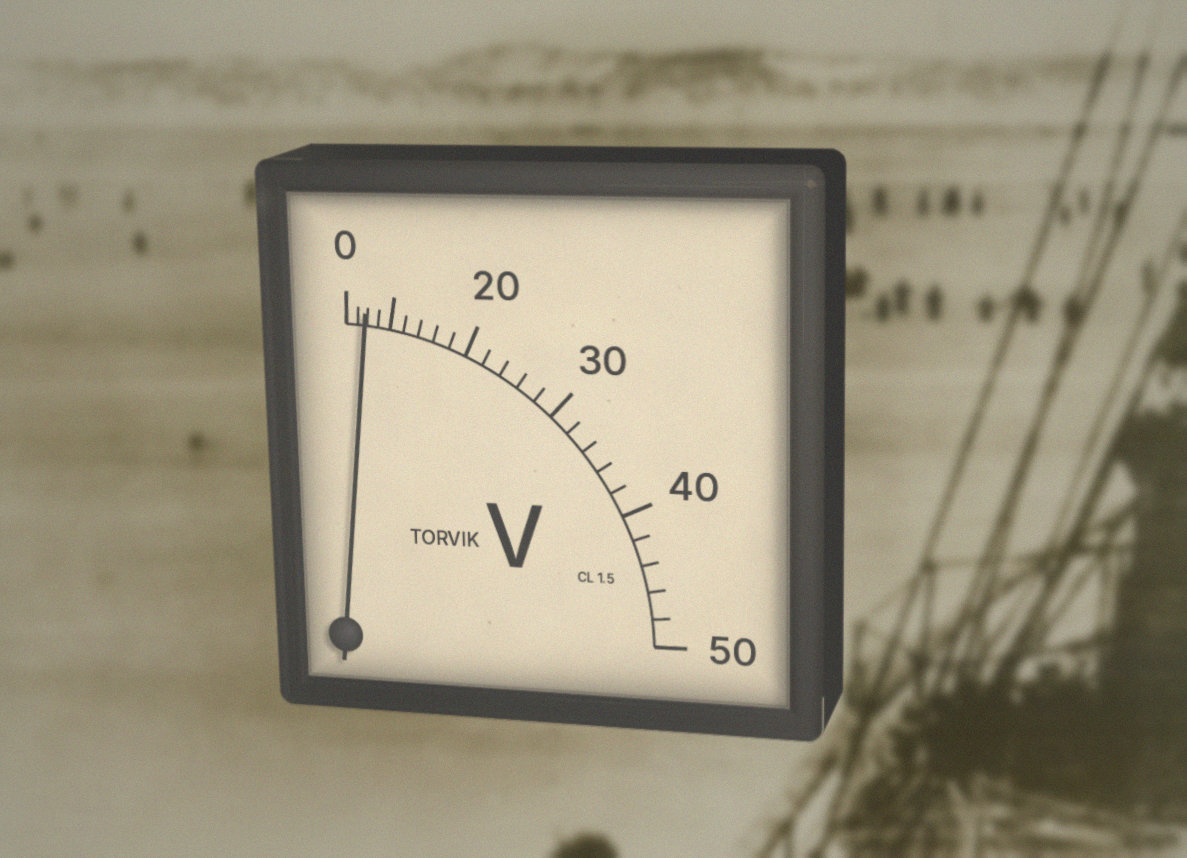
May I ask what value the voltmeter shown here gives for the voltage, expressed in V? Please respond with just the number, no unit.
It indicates 6
